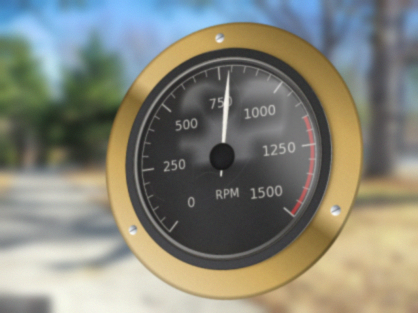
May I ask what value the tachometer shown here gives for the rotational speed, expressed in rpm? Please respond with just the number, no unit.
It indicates 800
